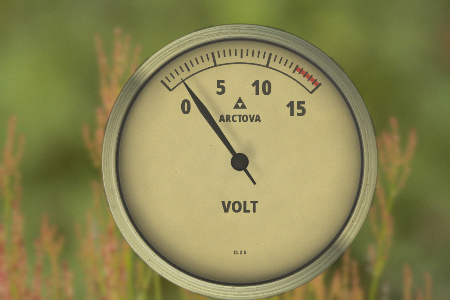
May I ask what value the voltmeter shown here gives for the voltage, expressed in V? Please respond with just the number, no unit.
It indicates 1.5
